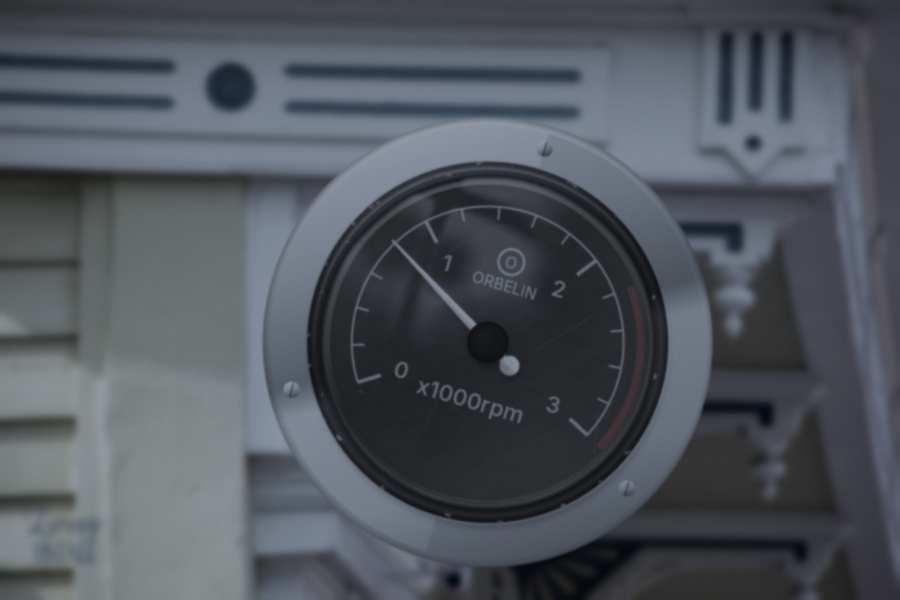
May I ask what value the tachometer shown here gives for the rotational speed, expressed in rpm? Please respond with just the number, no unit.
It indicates 800
